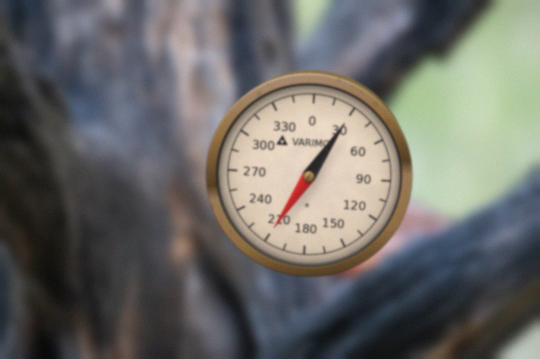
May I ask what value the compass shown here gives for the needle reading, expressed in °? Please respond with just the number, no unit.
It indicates 210
